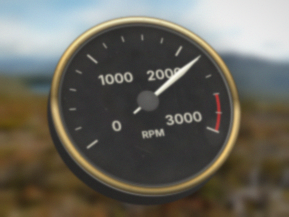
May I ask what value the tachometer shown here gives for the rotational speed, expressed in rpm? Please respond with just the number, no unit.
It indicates 2200
